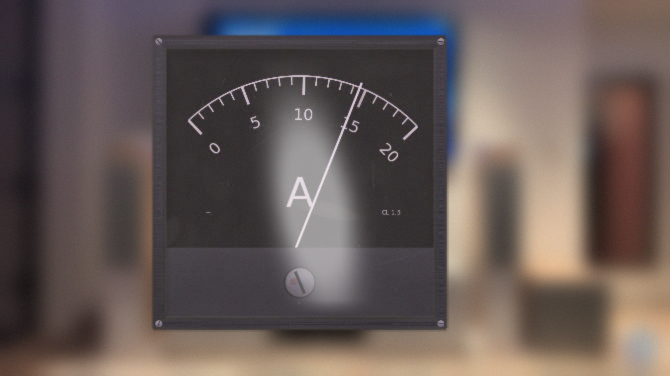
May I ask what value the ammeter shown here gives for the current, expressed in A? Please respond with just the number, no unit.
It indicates 14.5
